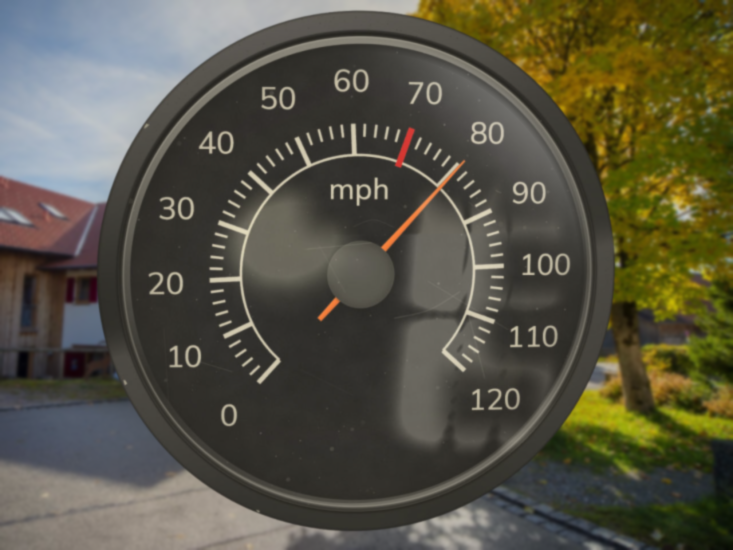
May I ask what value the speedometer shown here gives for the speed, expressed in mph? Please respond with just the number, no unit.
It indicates 80
